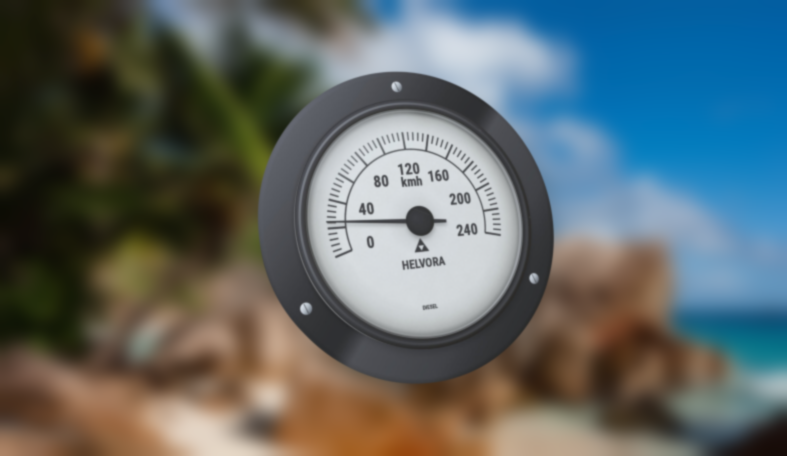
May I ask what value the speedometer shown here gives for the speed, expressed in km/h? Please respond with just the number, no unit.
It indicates 24
